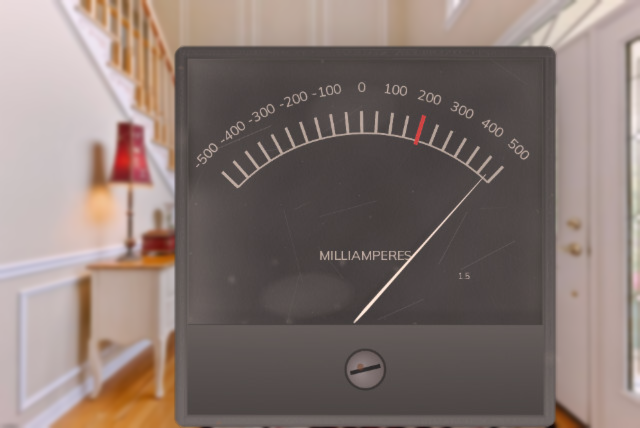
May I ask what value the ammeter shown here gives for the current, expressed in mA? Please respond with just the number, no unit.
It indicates 475
